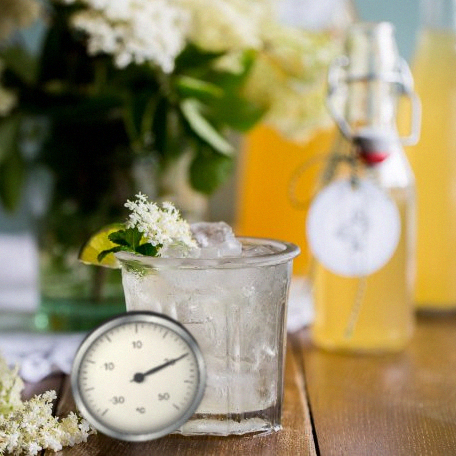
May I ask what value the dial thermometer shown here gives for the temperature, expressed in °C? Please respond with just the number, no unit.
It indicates 30
